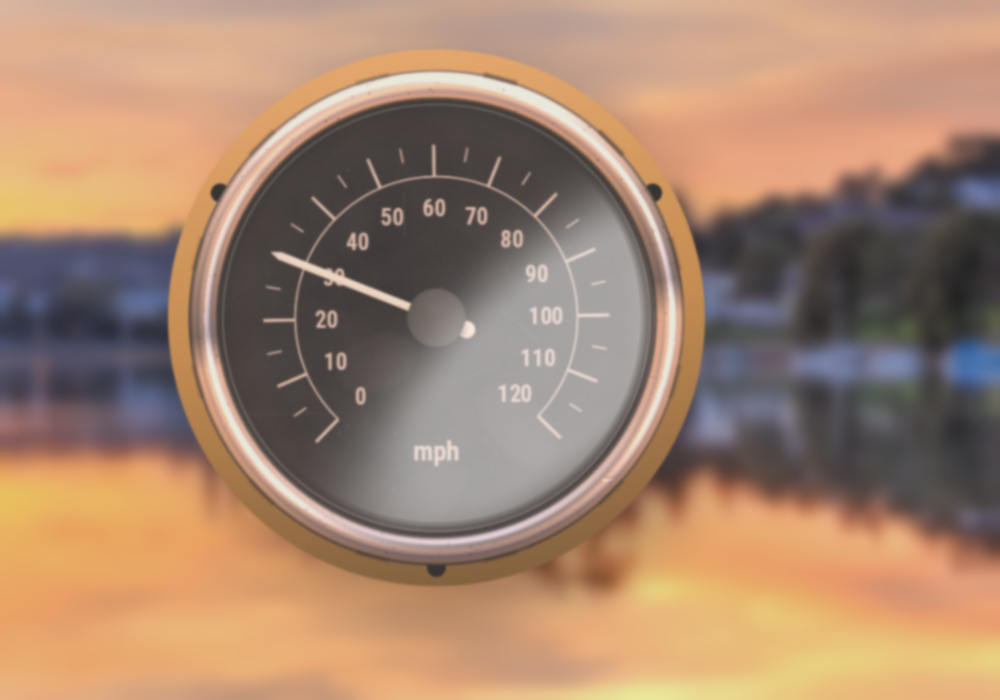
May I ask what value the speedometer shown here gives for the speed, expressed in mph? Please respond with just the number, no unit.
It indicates 30
